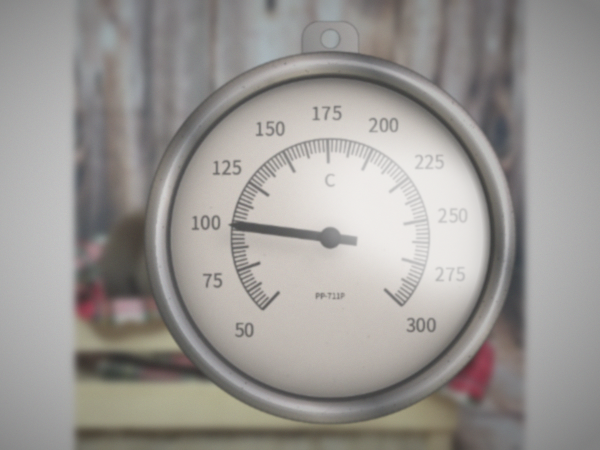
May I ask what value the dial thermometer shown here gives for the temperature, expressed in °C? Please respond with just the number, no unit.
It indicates 100
